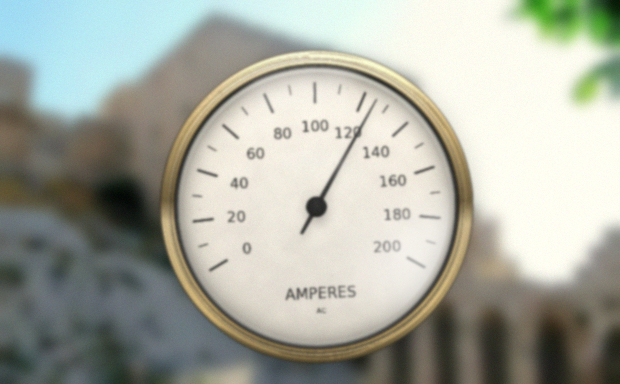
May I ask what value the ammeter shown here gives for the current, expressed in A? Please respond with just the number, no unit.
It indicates 125
